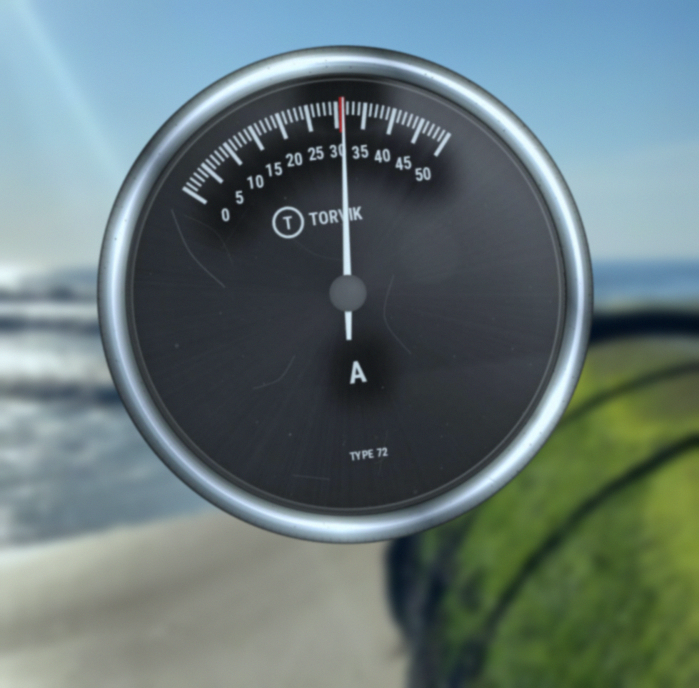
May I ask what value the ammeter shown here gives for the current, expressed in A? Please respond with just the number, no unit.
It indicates 31
